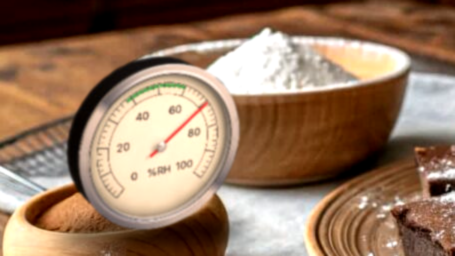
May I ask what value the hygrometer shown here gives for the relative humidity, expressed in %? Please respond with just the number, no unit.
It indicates 70
